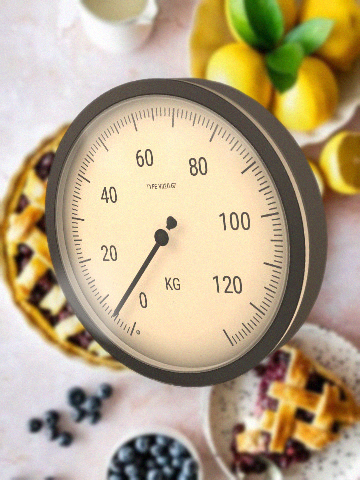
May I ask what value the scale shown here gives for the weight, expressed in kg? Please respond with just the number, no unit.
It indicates 5
